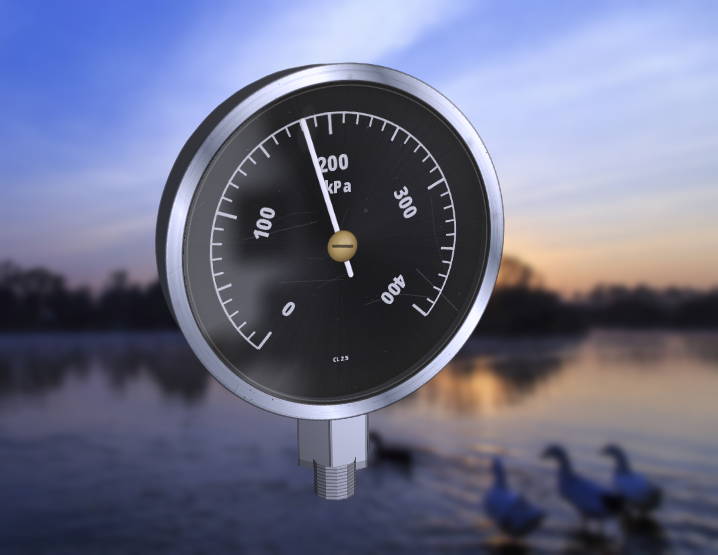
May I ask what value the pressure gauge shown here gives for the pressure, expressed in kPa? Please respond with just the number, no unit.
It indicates 180
